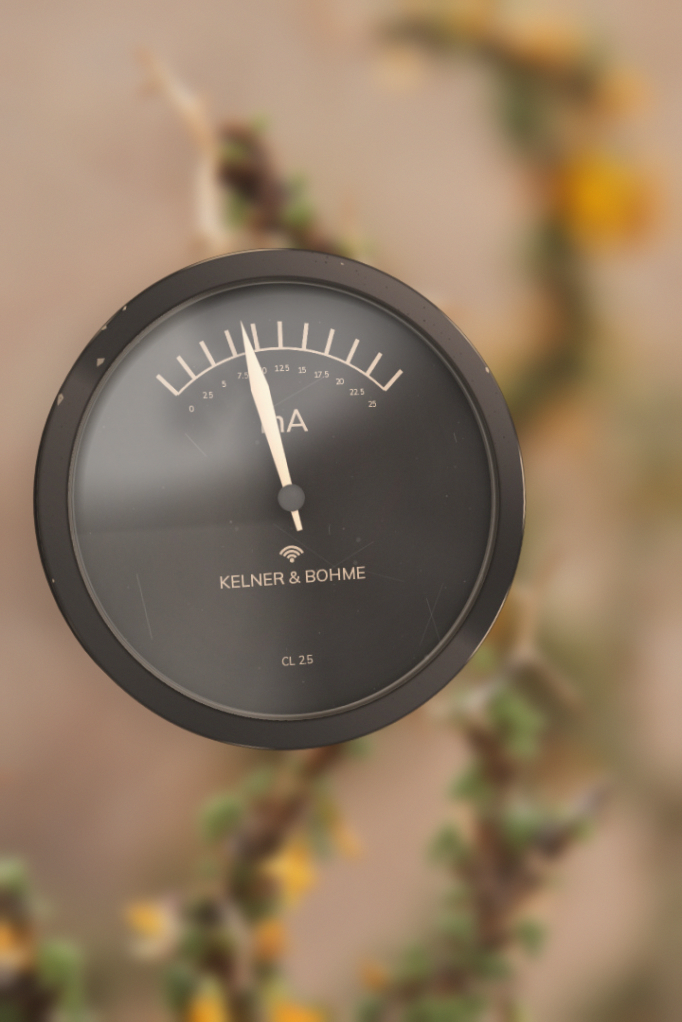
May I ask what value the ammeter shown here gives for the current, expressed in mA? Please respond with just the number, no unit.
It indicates 8.75
